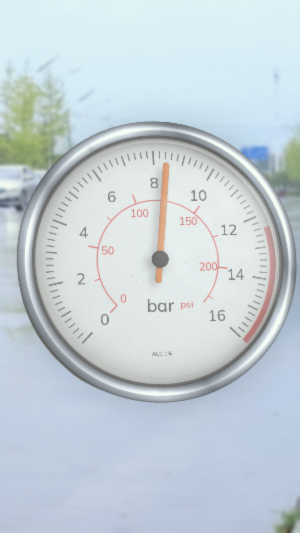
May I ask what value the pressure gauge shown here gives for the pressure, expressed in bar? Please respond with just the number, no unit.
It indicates 8.4
